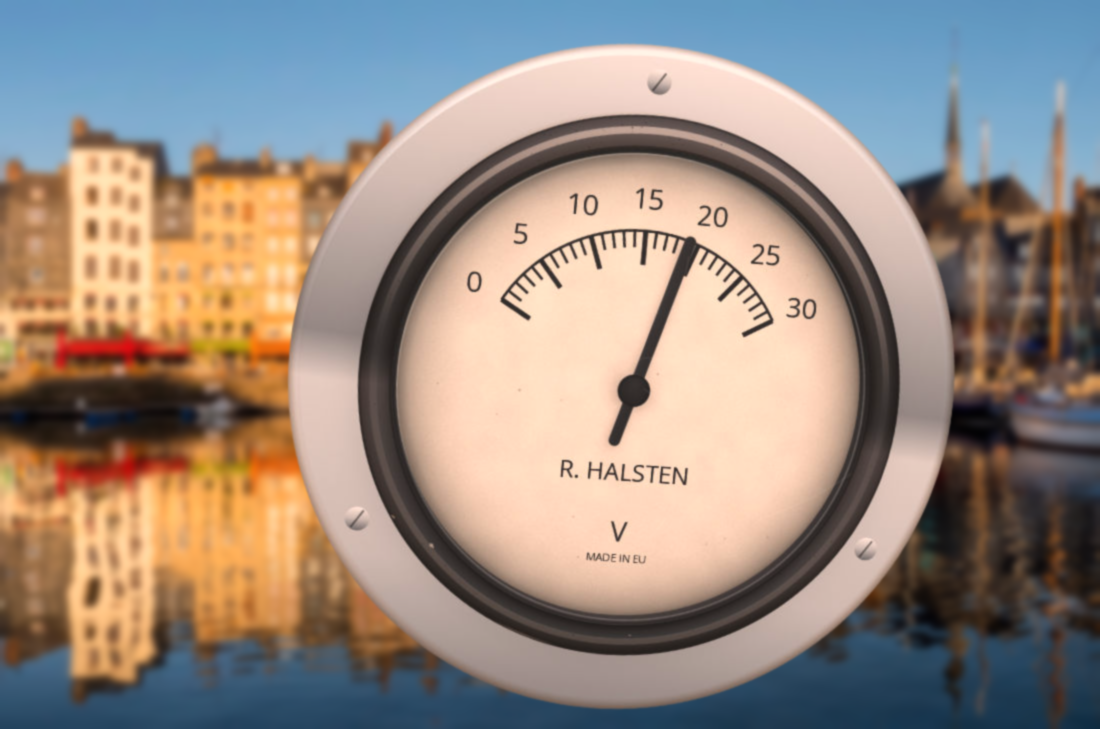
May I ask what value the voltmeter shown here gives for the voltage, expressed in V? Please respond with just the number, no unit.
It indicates 19
